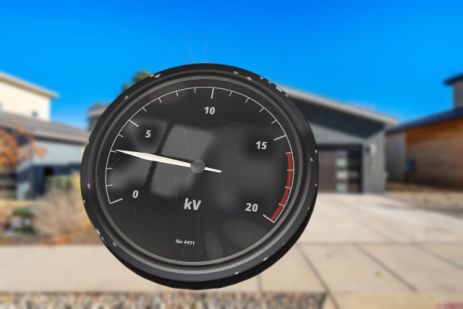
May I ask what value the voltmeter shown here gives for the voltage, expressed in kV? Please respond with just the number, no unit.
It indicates 3
